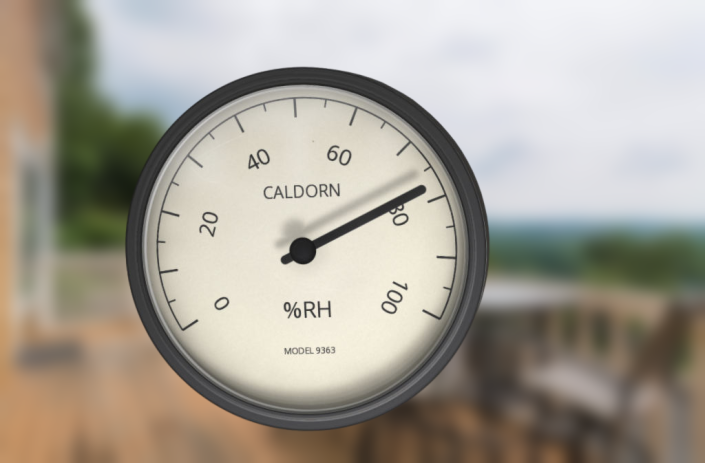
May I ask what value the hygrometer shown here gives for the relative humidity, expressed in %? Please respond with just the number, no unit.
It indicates 77.5
